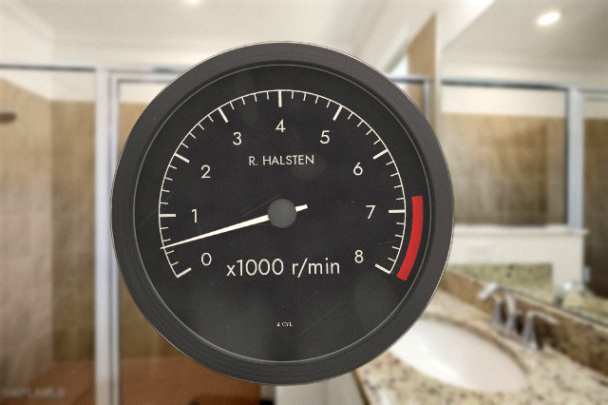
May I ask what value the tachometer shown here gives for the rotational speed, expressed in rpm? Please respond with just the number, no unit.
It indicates 500
